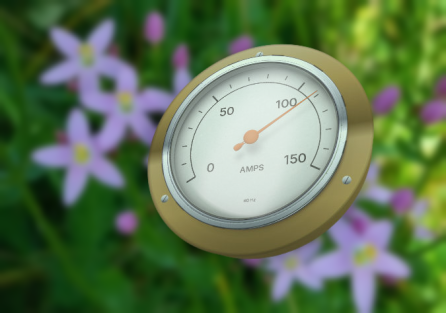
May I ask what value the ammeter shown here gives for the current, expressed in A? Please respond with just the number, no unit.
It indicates 110
